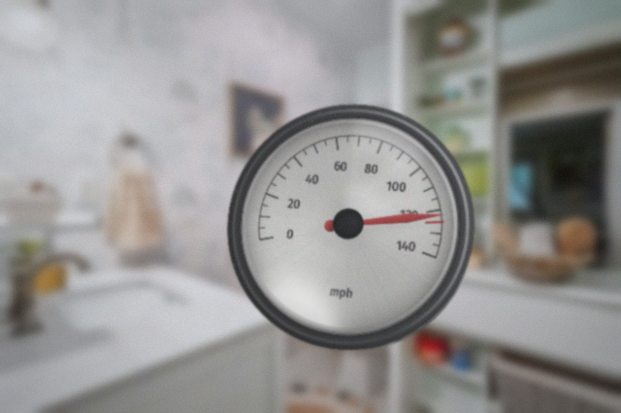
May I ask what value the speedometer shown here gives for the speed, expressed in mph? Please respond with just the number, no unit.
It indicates 122.5
